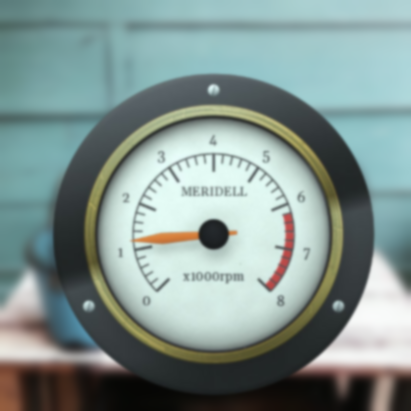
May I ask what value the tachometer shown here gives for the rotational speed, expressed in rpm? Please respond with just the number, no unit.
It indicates 1200
